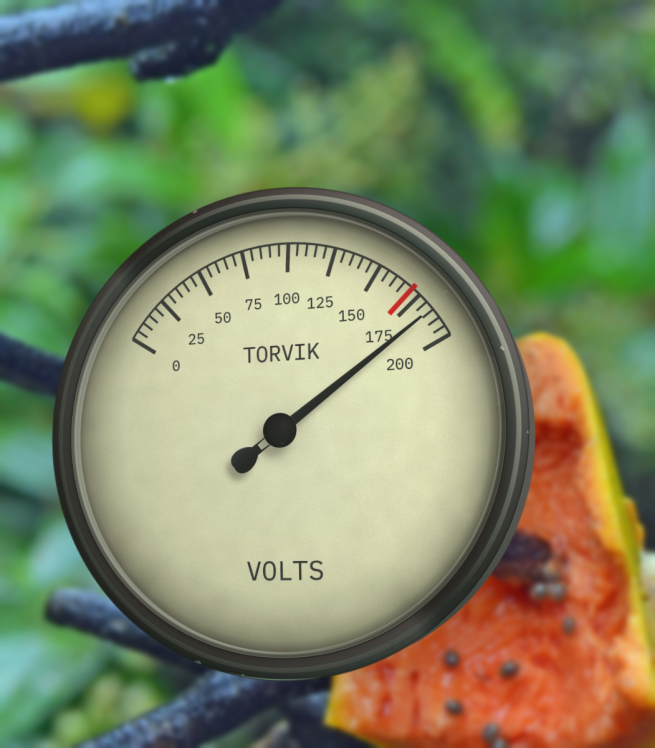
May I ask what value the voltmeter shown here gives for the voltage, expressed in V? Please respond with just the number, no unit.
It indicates 185
